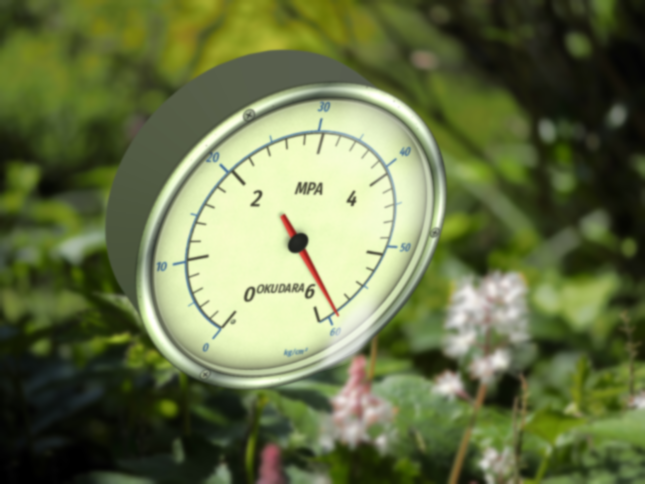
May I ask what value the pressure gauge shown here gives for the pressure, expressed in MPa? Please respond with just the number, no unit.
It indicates 5.8
